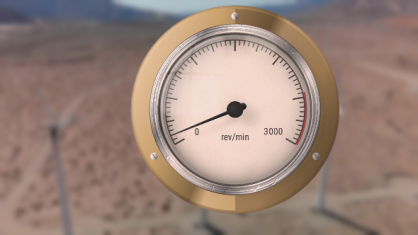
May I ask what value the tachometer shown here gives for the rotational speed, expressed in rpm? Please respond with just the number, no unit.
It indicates 100
